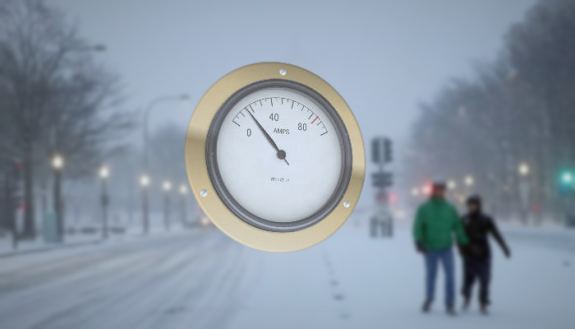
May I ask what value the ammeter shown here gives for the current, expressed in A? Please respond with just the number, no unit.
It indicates 15
